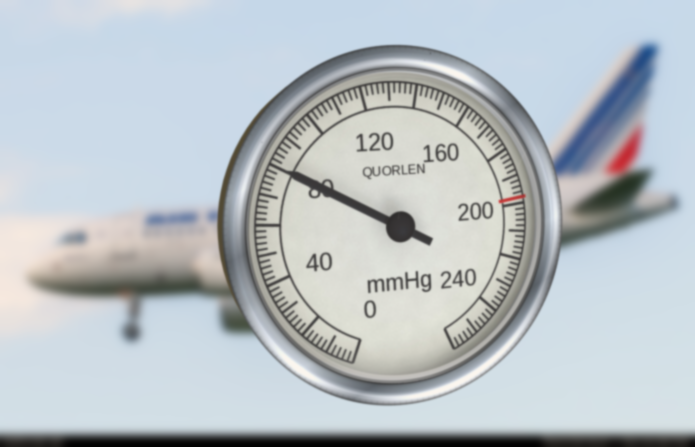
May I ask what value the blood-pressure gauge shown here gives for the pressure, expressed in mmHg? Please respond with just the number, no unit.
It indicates 80
